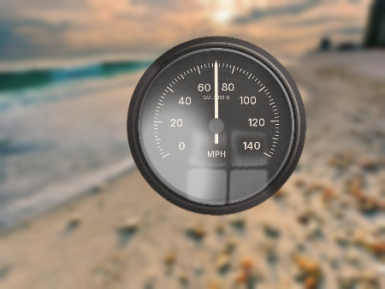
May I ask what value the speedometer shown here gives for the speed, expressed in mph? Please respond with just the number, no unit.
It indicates 70
